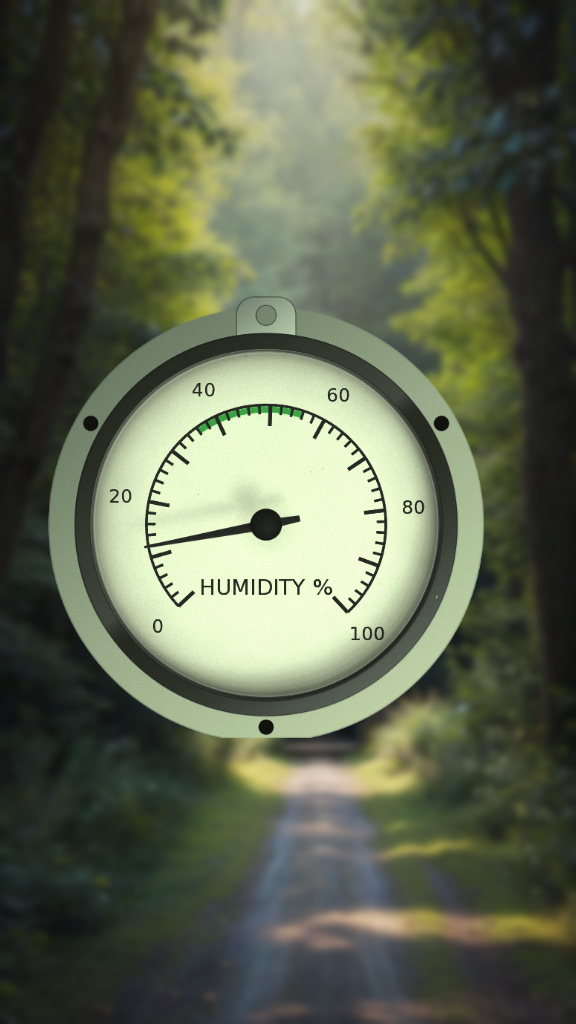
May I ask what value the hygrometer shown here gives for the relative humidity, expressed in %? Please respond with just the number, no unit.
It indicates 12
